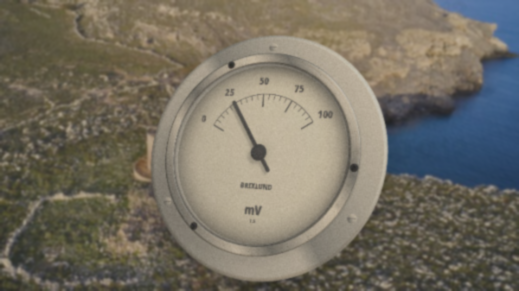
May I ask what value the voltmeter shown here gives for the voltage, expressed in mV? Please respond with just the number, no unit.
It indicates 25
